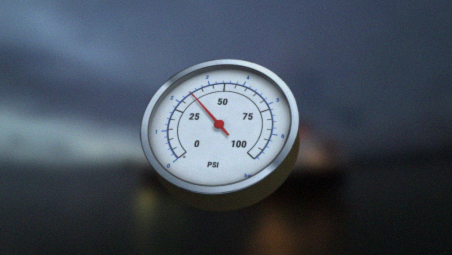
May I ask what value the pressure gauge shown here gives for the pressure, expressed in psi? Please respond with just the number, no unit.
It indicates 35
